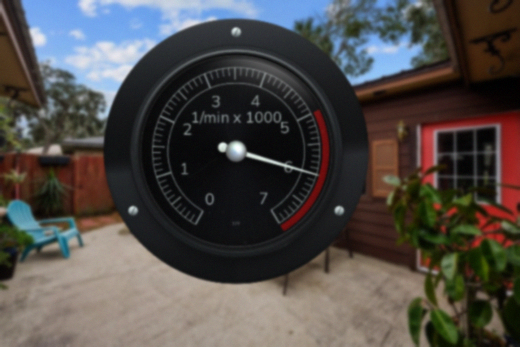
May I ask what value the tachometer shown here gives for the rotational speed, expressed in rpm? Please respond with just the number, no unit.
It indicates 6000
